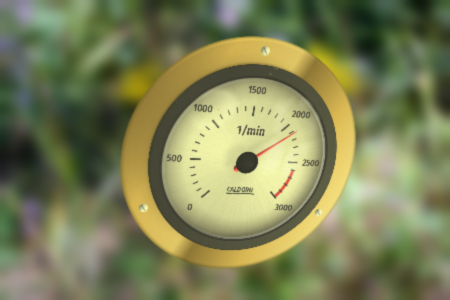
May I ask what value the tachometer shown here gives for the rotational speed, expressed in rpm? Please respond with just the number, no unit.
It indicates 2100
